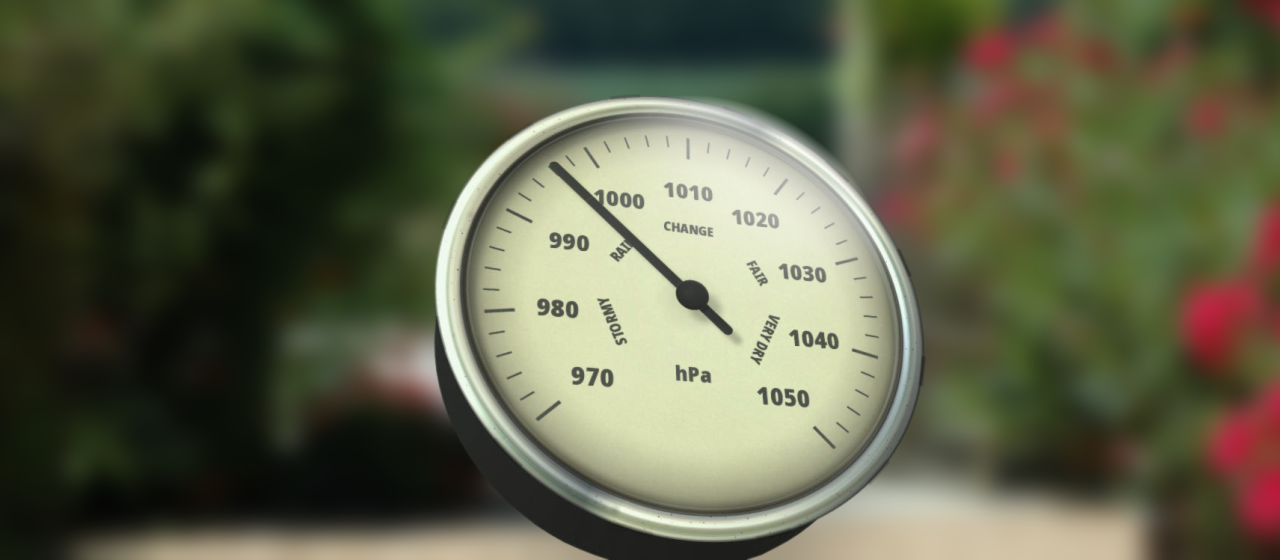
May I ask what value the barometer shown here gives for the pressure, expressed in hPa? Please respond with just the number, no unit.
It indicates 996
